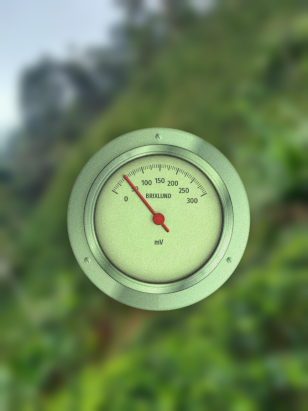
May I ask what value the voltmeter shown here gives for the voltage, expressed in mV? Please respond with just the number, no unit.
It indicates 50
